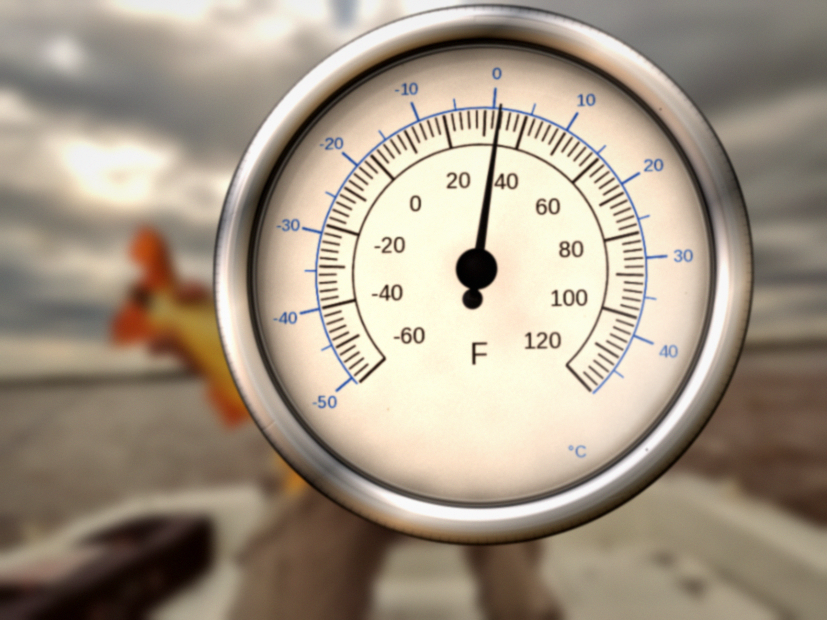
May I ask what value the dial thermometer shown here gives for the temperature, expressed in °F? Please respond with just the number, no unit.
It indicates 34
